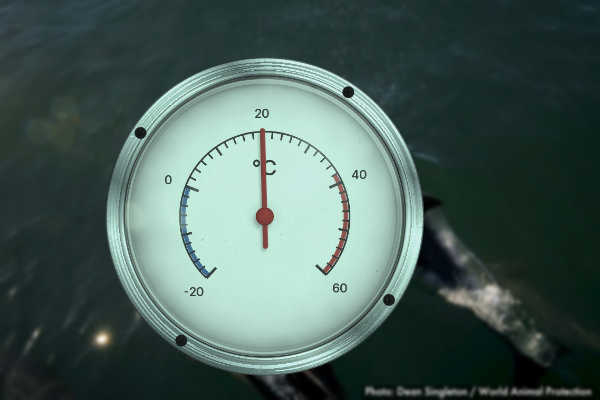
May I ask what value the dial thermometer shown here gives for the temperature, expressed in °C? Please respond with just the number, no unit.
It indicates 20
